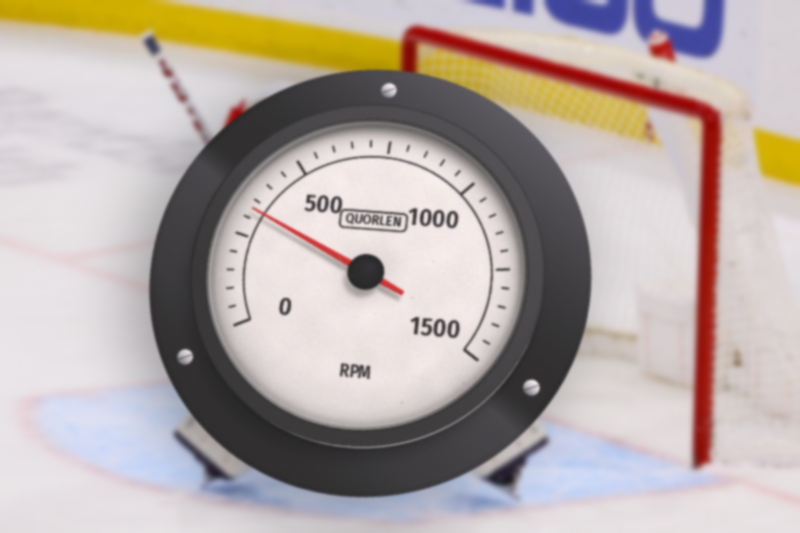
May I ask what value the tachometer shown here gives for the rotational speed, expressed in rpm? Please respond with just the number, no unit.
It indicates 325
